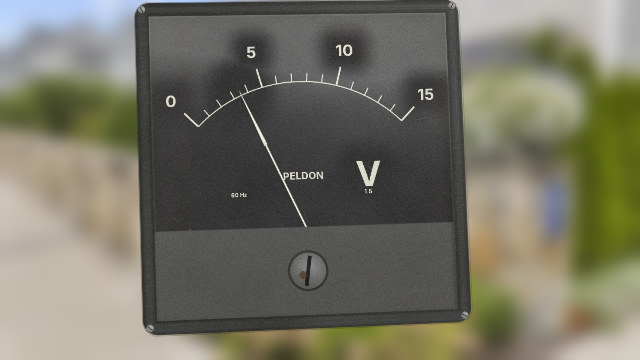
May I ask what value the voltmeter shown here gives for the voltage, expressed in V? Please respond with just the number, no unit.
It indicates 3.5
